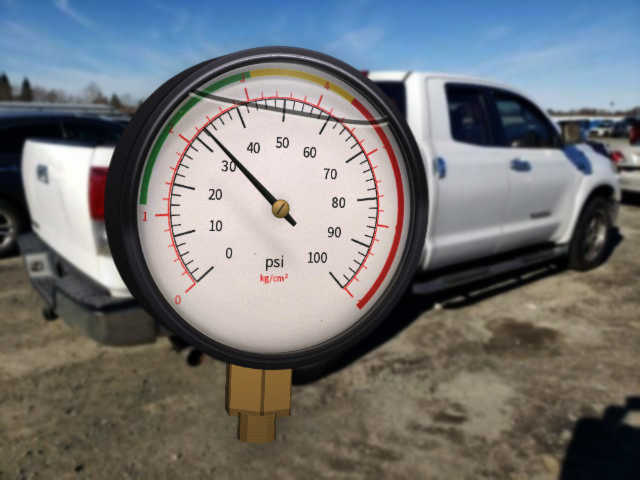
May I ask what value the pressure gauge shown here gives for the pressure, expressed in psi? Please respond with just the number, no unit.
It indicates 32
